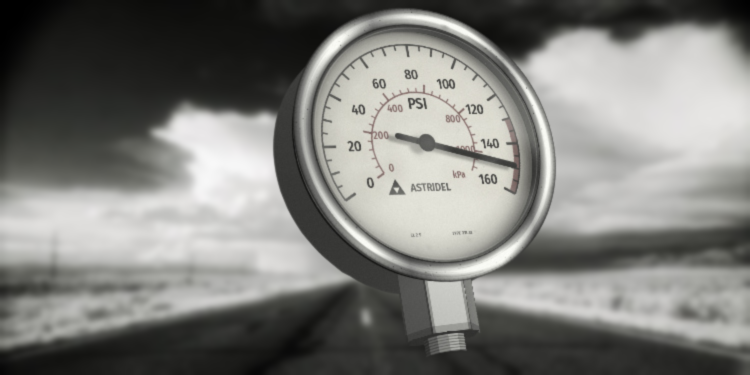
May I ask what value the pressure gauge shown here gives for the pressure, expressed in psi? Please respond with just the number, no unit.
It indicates 150
